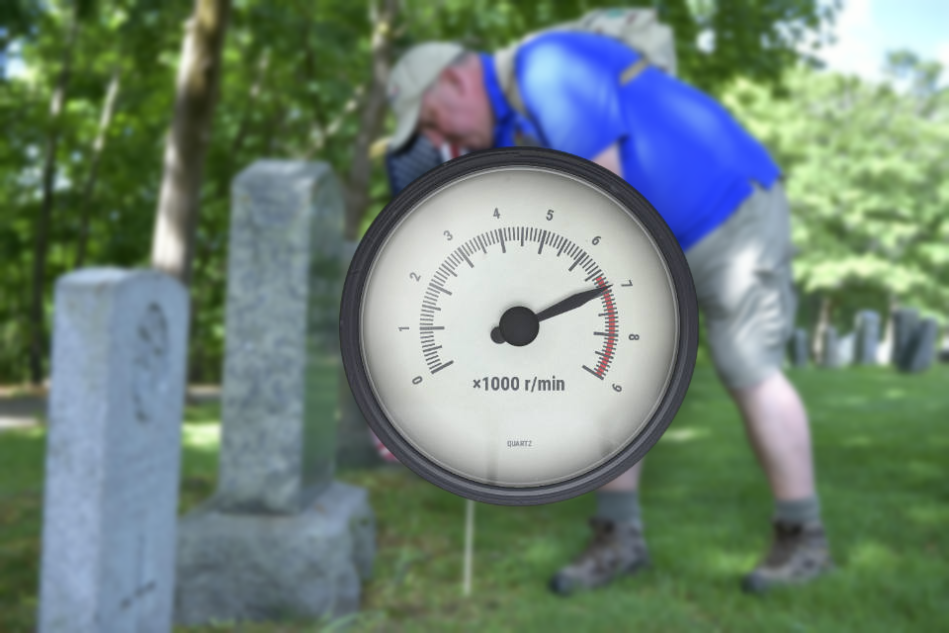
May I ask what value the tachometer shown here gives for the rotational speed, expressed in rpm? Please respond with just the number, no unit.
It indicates 6900
